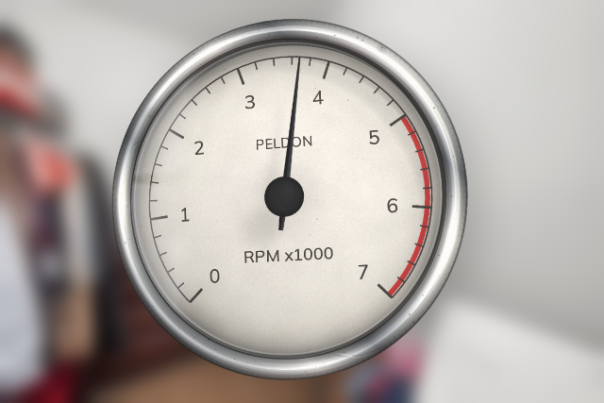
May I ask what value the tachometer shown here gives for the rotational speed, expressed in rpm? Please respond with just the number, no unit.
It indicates 3700
